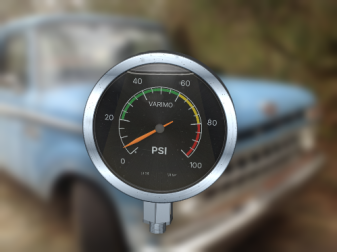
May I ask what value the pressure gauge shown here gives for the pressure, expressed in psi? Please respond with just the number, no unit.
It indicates 5
